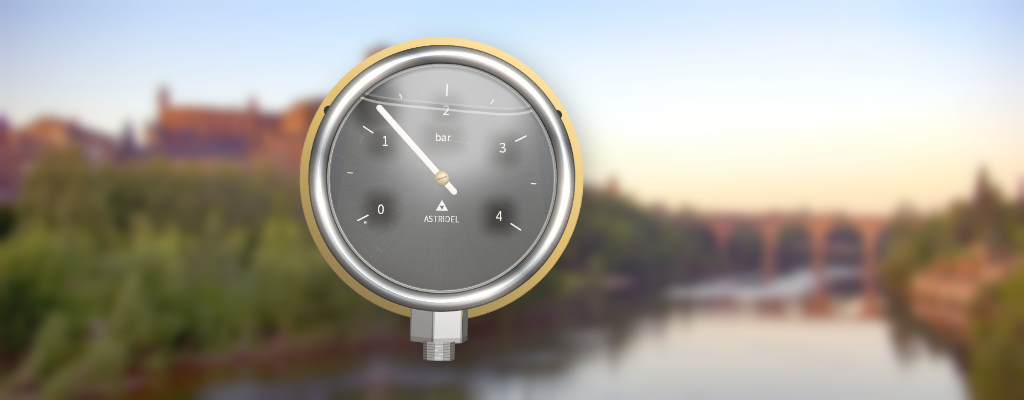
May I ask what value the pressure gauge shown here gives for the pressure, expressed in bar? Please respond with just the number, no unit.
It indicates 1.25
